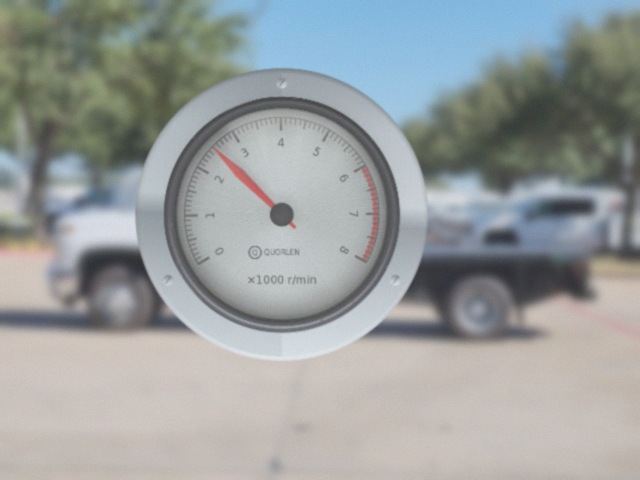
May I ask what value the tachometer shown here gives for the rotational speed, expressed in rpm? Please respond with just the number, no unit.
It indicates 2500
